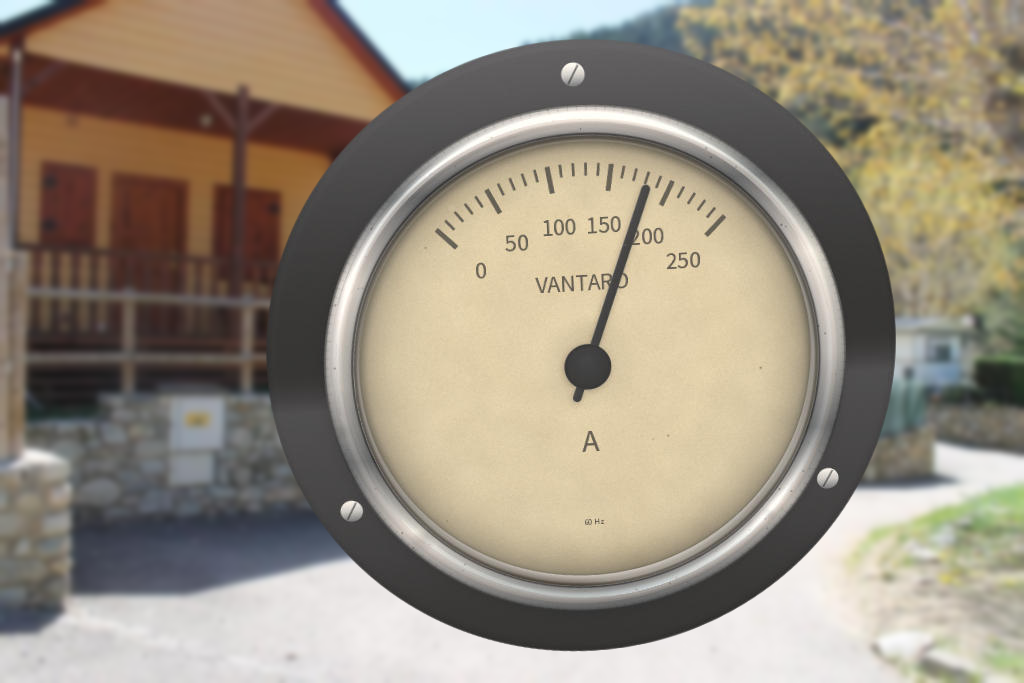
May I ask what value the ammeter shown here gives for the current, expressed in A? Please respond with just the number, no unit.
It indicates 180
